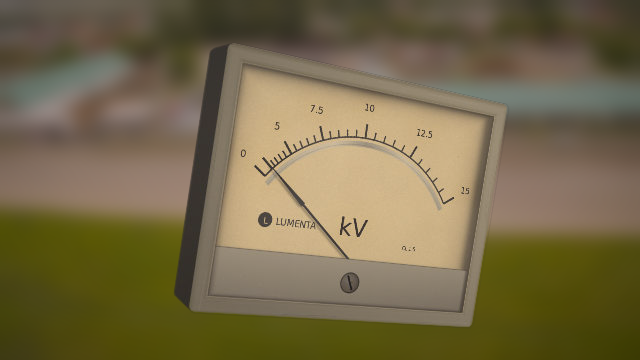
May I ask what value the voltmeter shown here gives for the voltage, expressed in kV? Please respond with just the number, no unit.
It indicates 2.5
